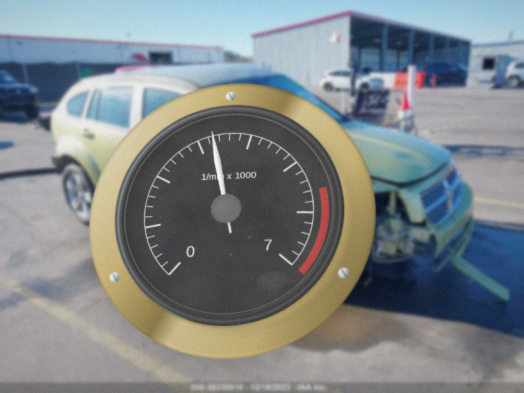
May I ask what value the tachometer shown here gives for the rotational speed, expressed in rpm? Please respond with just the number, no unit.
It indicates 3300
